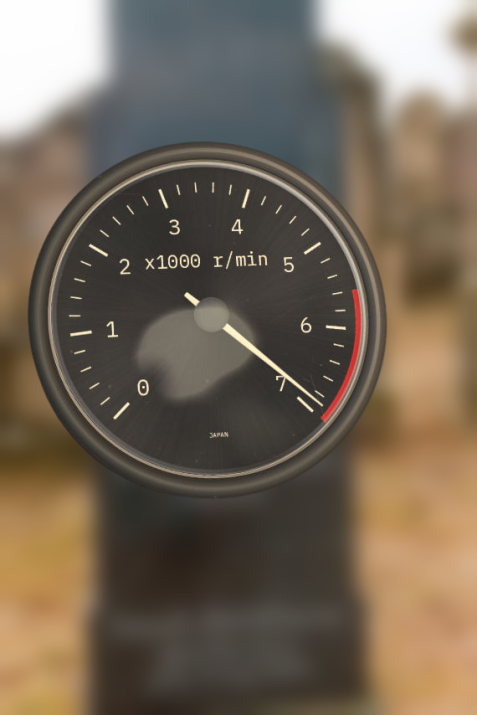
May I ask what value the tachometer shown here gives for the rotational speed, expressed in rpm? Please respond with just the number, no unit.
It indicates 6900
